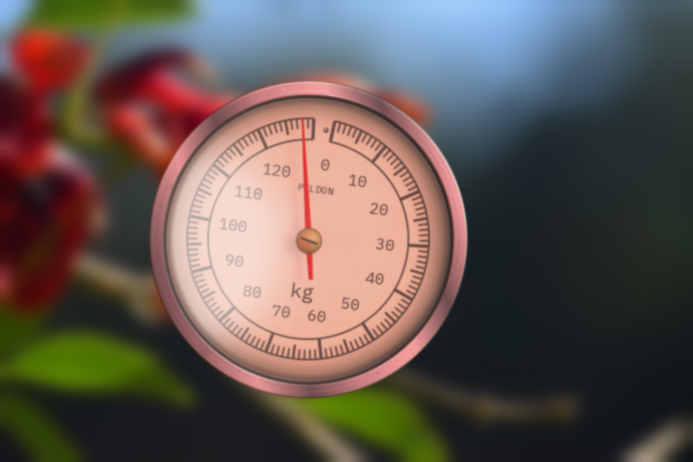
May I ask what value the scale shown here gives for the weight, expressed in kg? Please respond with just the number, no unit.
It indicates 128
